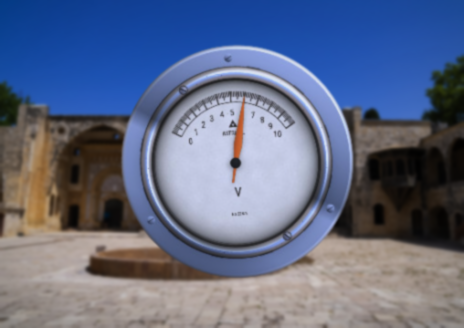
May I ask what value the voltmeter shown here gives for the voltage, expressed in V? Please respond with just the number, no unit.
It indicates 6
